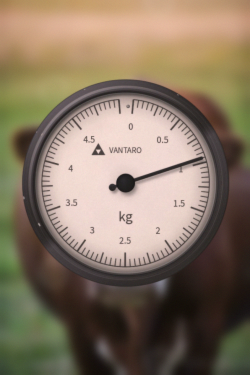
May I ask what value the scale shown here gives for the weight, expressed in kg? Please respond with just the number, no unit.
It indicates 0.95
